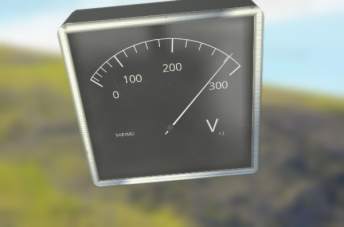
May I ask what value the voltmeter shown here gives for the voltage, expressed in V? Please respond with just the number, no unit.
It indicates 280
